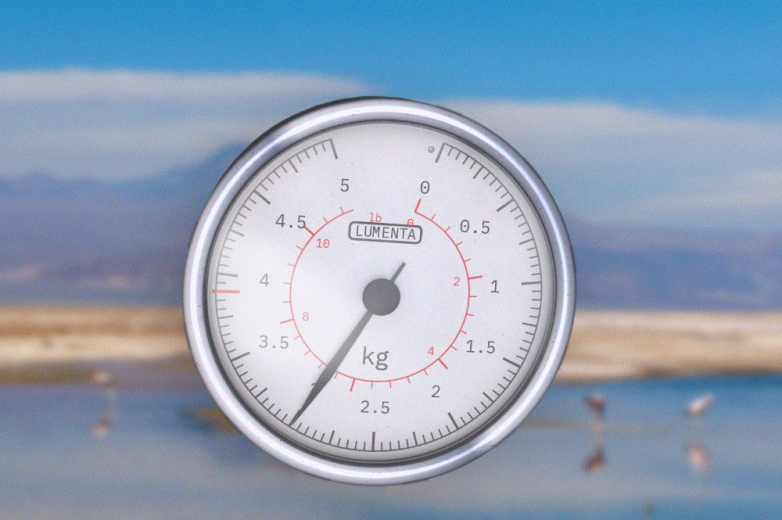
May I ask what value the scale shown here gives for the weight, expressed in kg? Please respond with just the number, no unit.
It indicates 3
